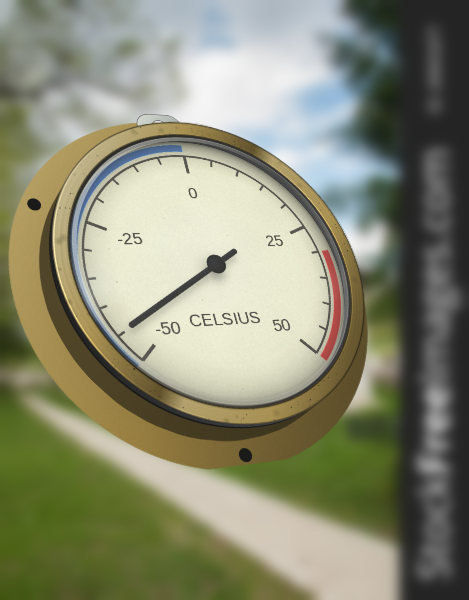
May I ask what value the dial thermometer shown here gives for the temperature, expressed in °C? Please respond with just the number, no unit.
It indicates -45
